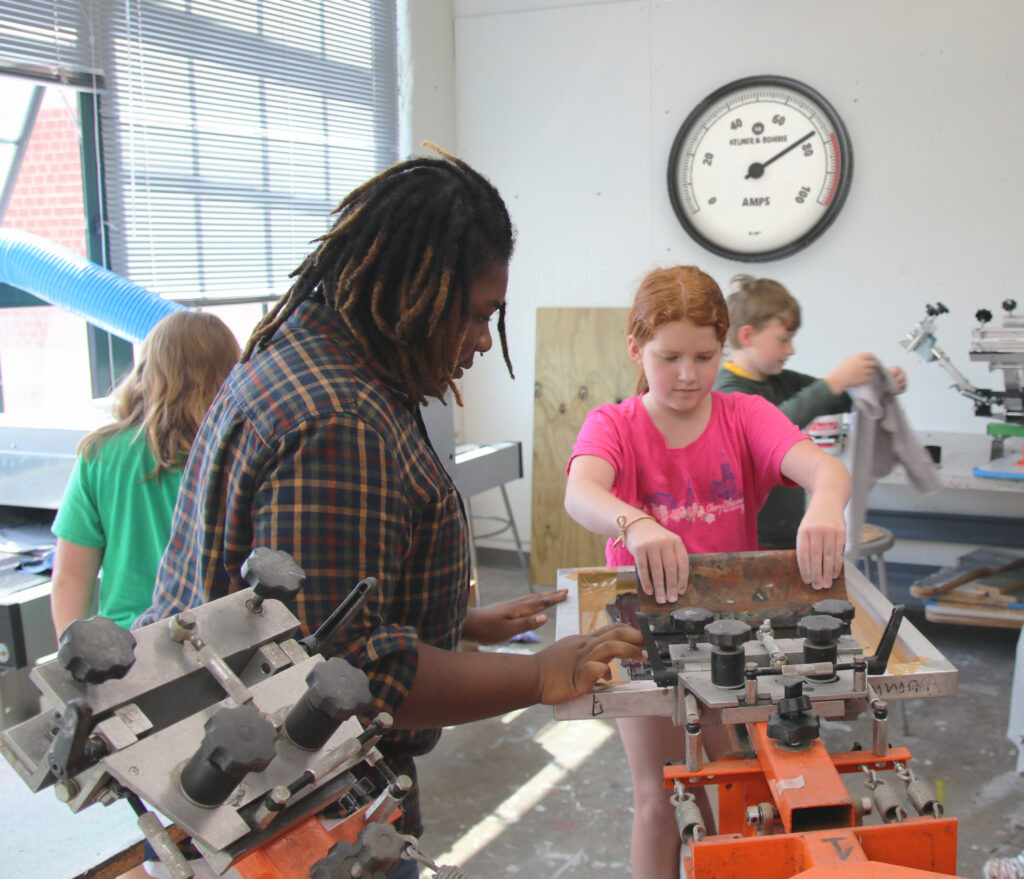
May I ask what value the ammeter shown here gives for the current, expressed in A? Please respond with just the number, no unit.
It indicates 75
